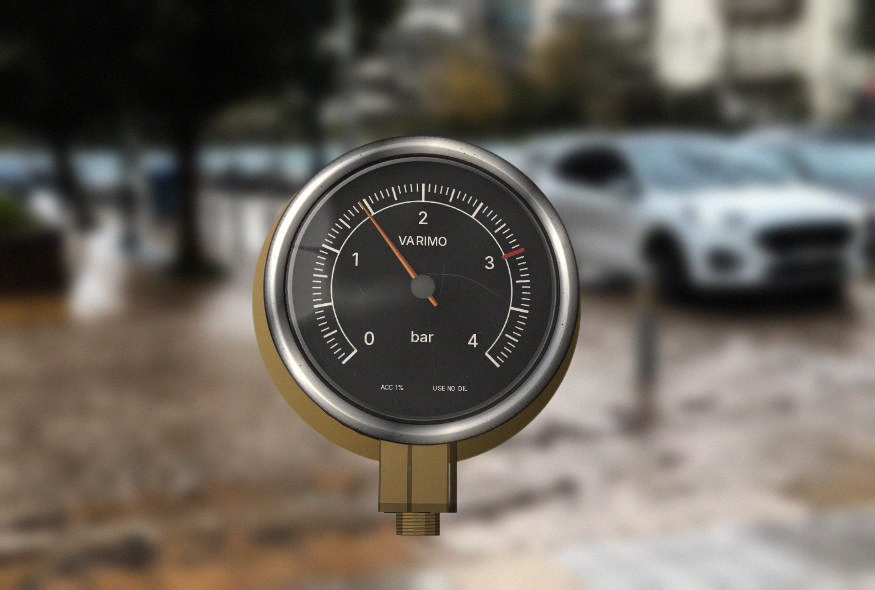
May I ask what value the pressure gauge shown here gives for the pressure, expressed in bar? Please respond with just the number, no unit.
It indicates 1.45
